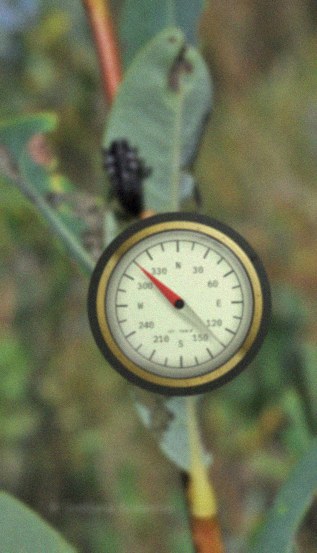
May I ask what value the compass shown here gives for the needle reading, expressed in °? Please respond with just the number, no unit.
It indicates 315
